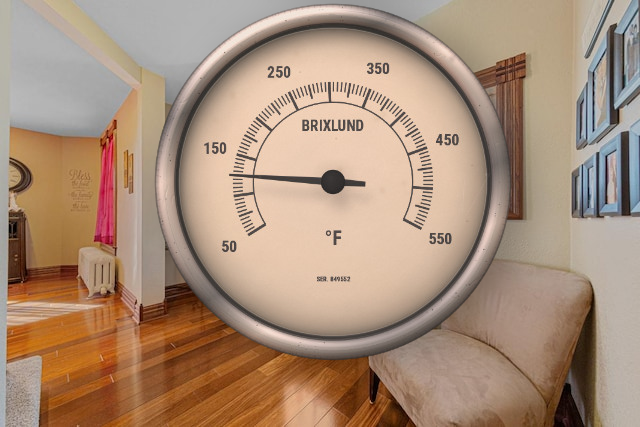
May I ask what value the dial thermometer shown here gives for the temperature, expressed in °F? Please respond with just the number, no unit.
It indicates 125
